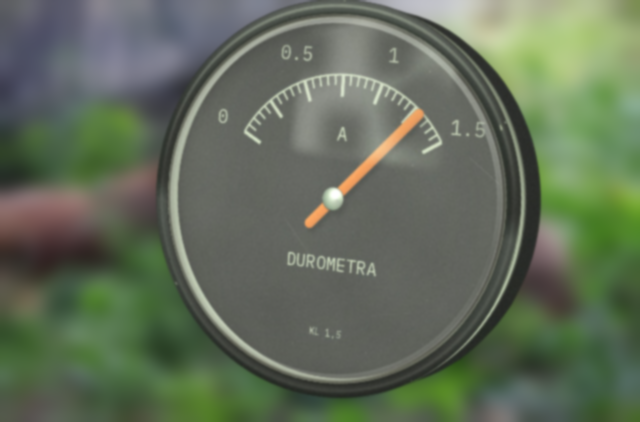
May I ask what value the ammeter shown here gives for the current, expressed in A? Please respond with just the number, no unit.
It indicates 1.3
